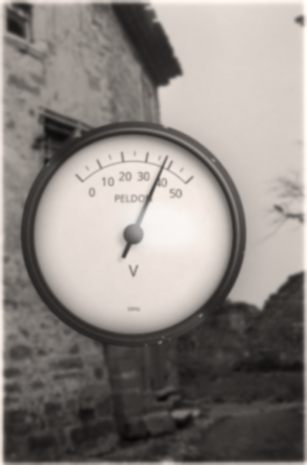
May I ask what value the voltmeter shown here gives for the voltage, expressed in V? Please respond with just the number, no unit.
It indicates 37.5
